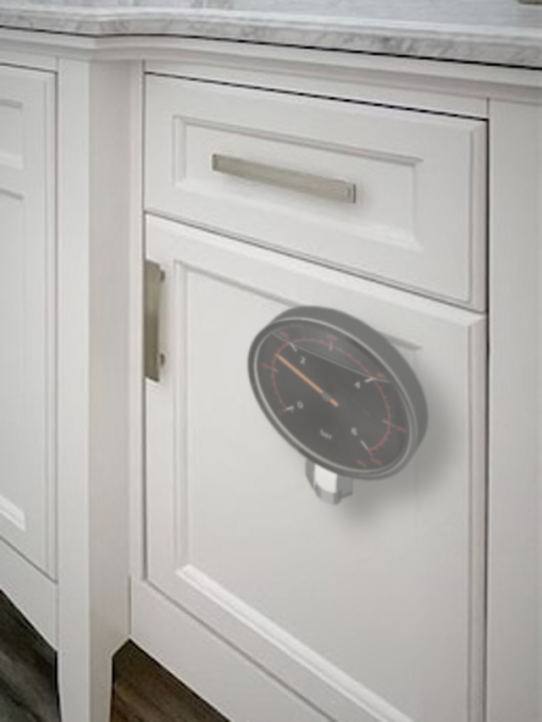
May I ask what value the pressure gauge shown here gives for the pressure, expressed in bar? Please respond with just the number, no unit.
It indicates 1.5
